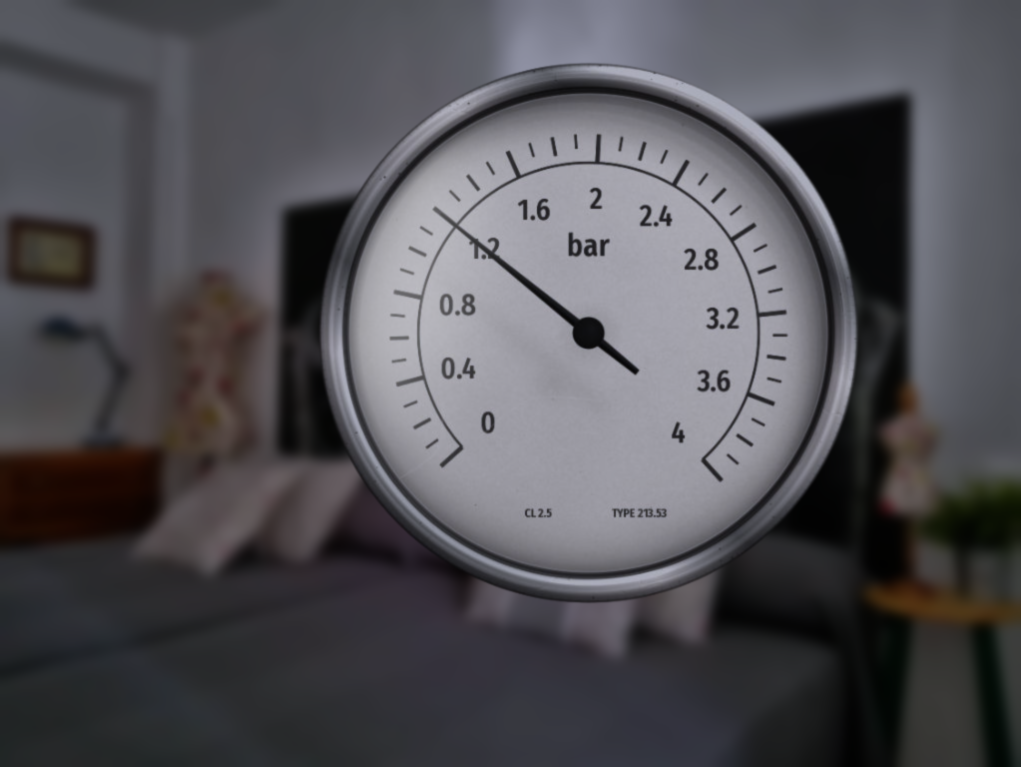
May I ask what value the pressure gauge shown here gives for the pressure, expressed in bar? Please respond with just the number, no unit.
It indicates 1.2
